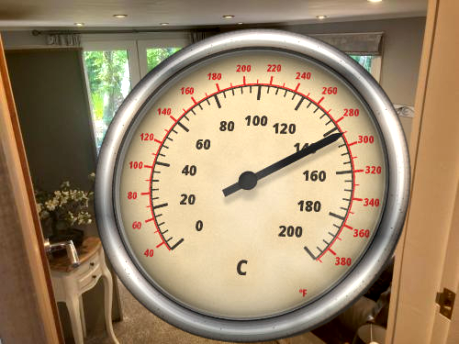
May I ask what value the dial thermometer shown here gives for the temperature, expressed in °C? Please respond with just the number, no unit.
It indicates 144
